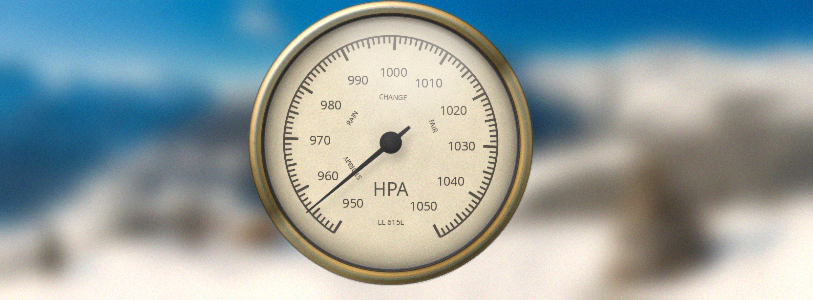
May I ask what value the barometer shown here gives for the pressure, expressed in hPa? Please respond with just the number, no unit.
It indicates 956
